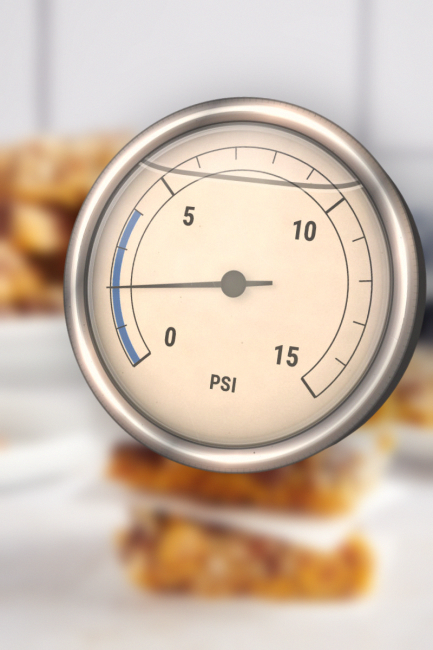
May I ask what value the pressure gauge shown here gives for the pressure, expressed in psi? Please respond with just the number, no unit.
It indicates 2
